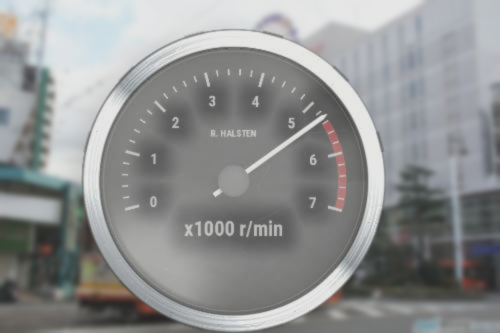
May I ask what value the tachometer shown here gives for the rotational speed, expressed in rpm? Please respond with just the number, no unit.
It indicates 5300
